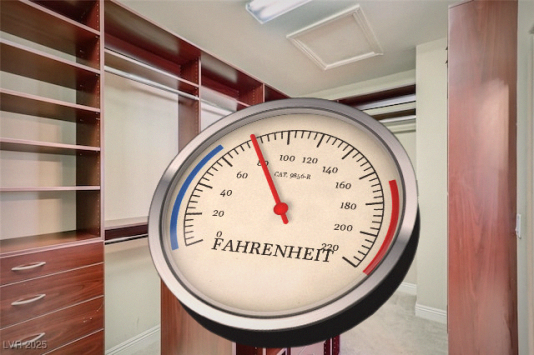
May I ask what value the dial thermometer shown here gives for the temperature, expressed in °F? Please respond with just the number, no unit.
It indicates 80
